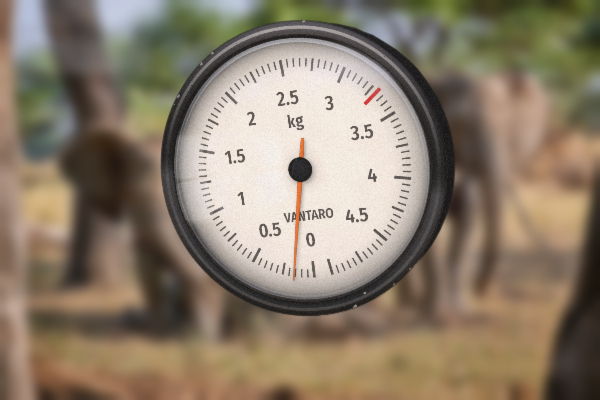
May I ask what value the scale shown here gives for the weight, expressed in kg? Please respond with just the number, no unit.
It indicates 0.15
